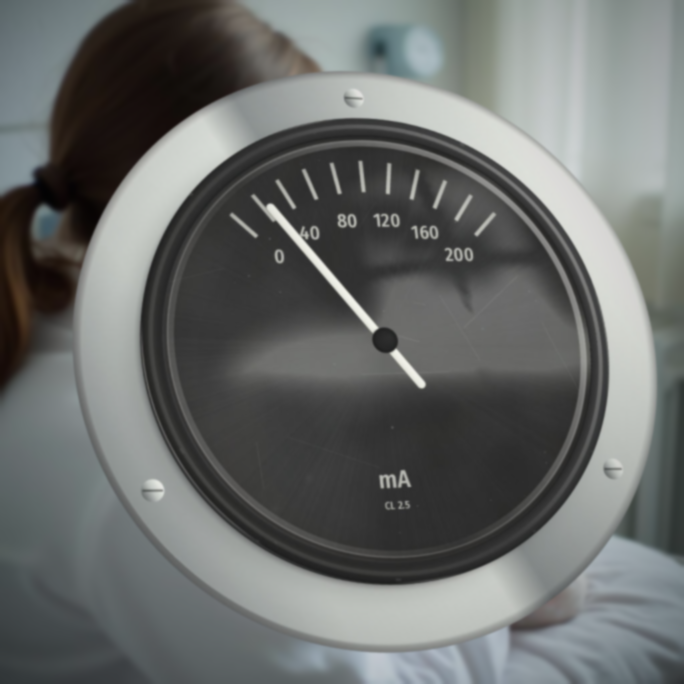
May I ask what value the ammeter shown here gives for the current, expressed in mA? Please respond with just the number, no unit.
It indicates 20
